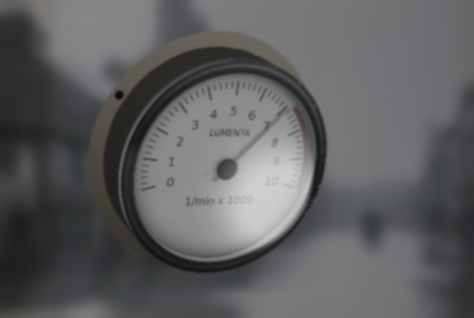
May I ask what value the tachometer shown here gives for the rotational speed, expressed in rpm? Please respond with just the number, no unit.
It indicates 7000
